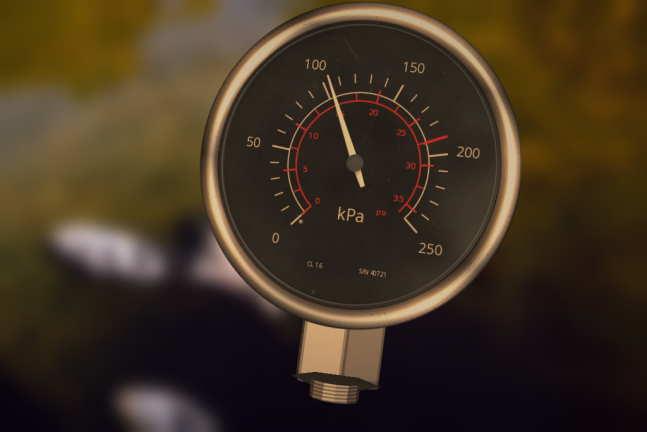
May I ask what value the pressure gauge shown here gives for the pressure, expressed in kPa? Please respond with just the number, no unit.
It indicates 105
